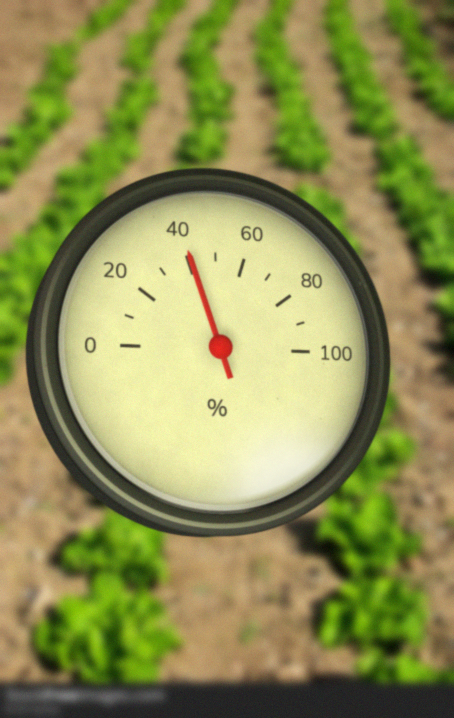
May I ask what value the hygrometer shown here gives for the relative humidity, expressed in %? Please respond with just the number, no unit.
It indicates 40
